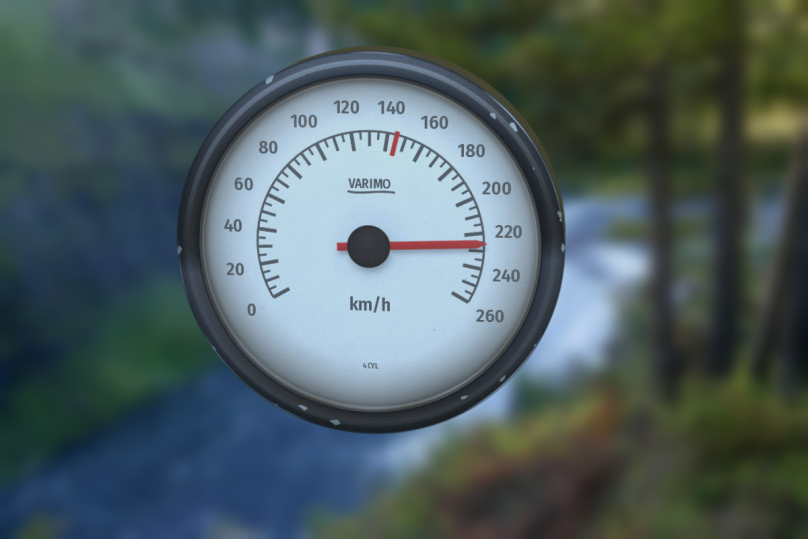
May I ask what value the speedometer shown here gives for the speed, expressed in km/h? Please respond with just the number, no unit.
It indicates 225
